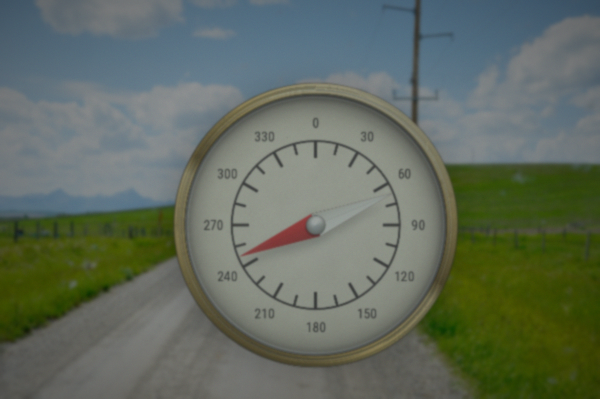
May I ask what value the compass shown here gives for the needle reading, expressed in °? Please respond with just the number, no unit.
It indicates 247.5
